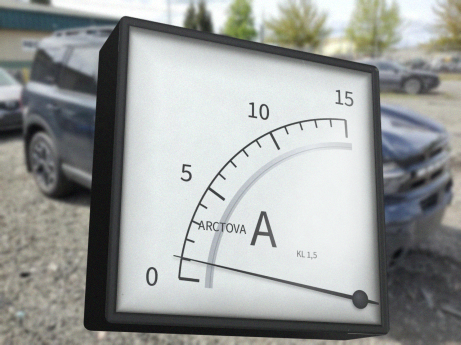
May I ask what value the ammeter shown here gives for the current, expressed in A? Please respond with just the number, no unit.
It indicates 1
